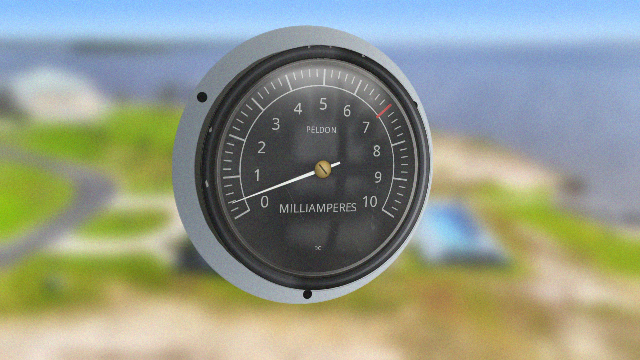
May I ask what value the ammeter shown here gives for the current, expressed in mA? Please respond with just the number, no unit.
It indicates 0.4
